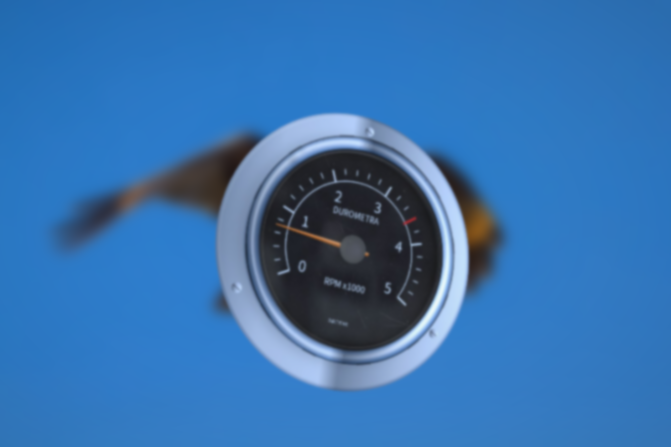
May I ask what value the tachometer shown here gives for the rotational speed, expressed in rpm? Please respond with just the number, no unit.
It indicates 700
